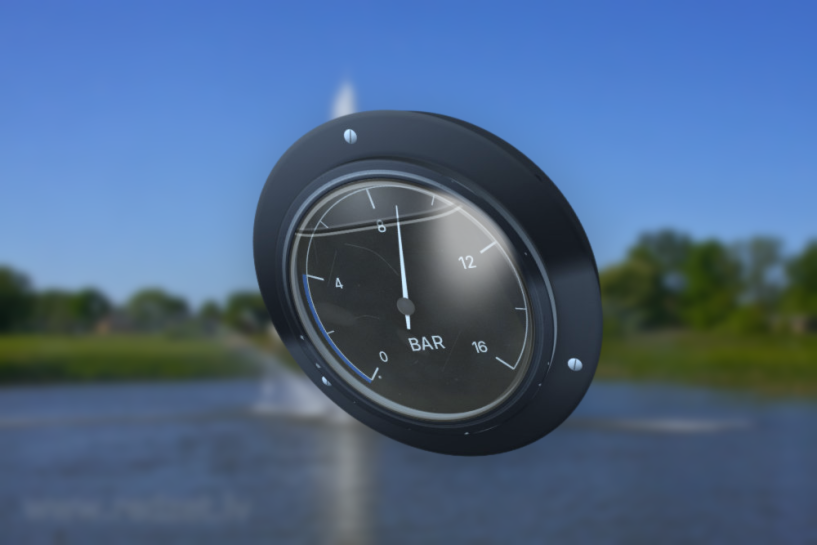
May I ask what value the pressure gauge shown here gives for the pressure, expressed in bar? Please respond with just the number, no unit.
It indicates 9
